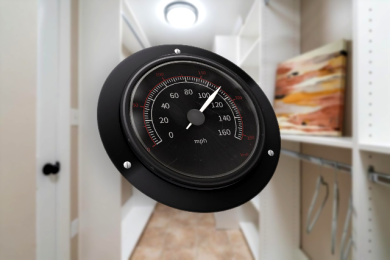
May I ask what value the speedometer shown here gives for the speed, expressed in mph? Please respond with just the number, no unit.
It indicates 110
